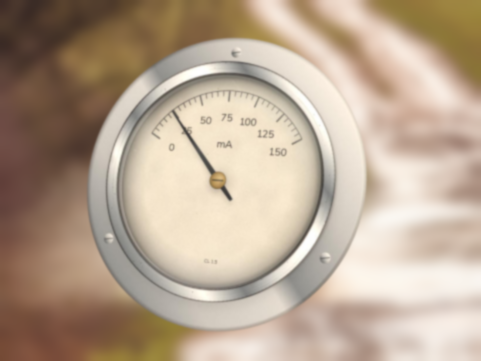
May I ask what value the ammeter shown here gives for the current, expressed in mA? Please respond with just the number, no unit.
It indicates 25
